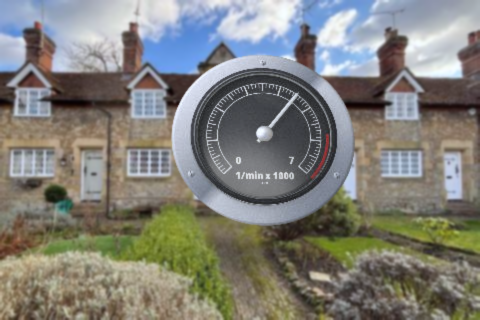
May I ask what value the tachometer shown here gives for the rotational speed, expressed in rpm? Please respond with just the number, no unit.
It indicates 4500
